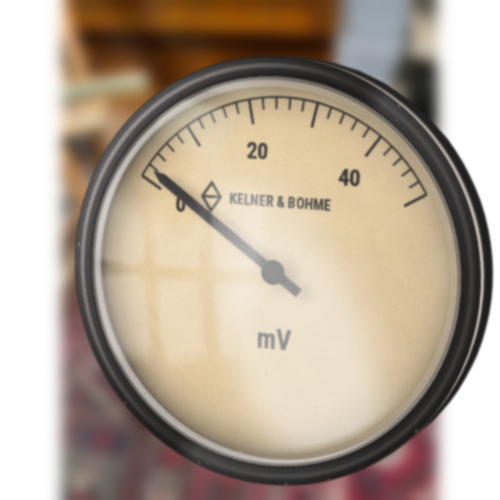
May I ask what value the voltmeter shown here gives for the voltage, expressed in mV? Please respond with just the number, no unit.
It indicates 2
